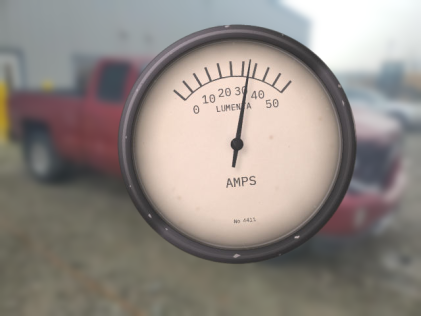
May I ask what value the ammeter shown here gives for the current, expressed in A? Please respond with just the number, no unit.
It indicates 32.5
